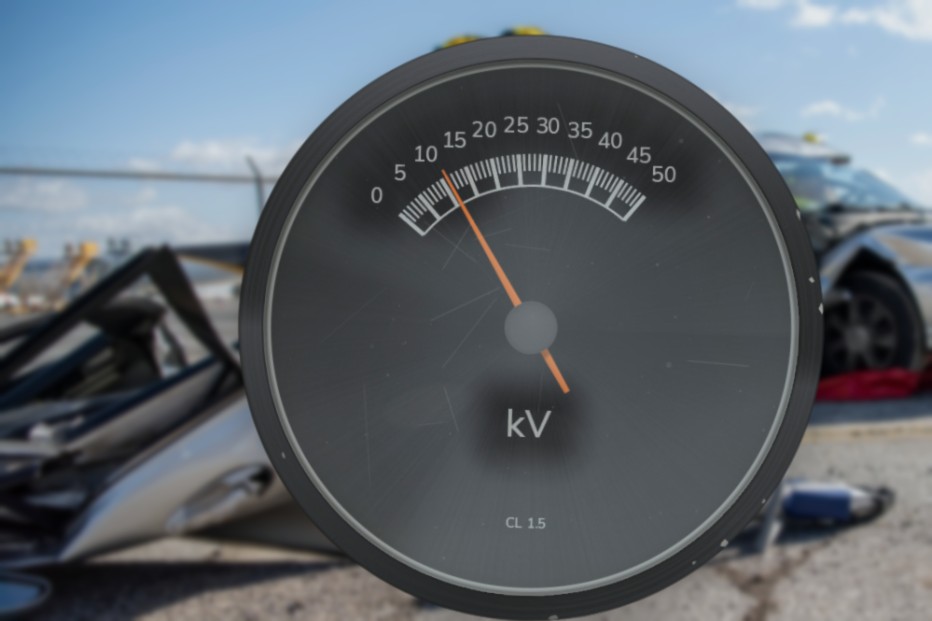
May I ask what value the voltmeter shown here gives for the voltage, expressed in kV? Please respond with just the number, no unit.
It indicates 11
